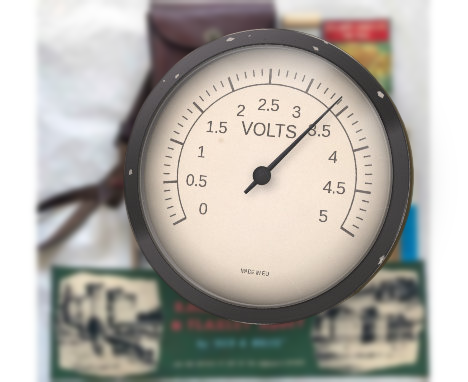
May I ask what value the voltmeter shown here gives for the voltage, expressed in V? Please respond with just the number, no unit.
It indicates 3.4
